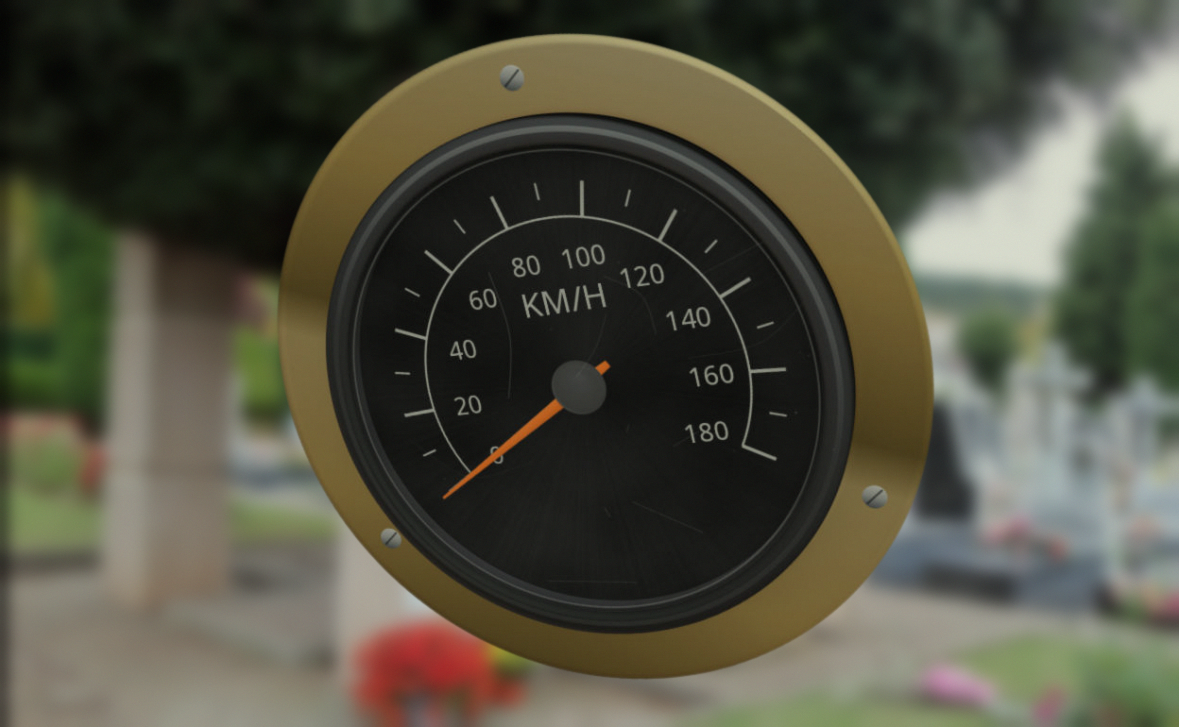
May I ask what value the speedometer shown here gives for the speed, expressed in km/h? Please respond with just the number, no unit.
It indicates 0
